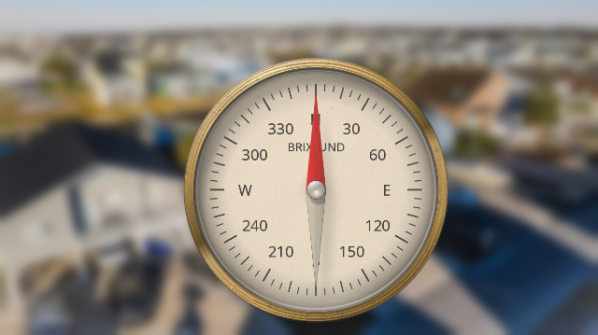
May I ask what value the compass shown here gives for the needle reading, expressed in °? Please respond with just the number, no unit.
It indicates 0
